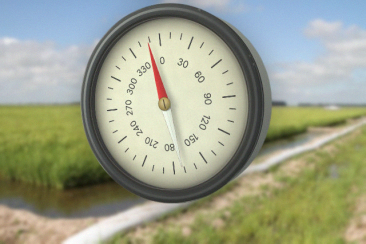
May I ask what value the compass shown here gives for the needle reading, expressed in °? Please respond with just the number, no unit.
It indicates 350
